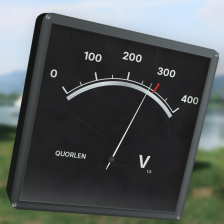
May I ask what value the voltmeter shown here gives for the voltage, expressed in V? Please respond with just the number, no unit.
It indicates 275
